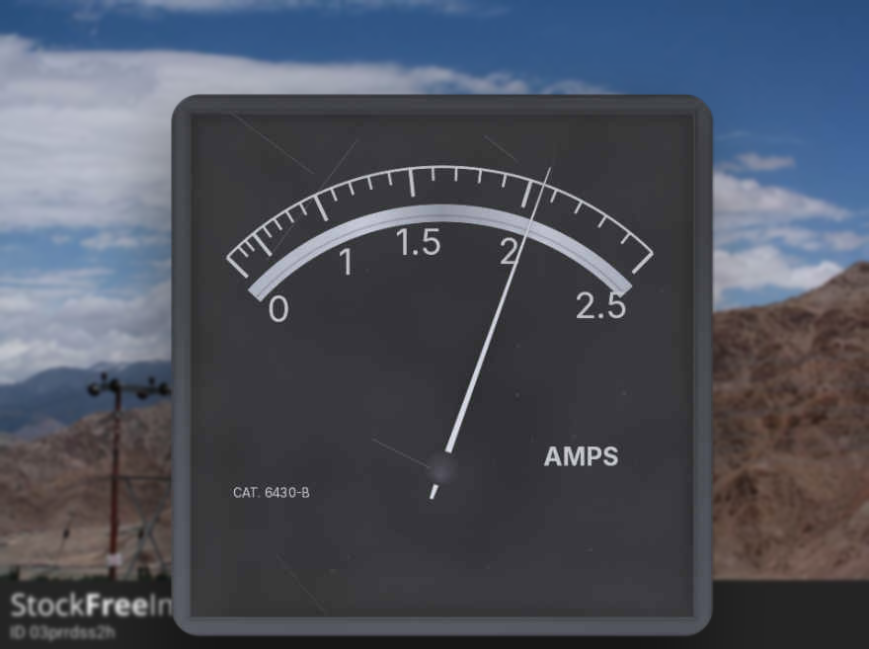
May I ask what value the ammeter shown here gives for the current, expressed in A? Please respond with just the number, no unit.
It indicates 2.05
